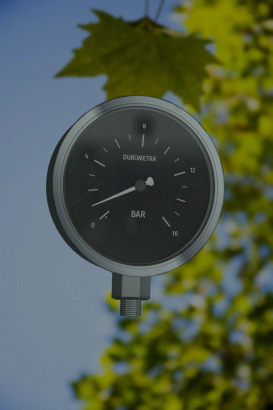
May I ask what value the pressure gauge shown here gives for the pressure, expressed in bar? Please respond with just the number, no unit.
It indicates 1
